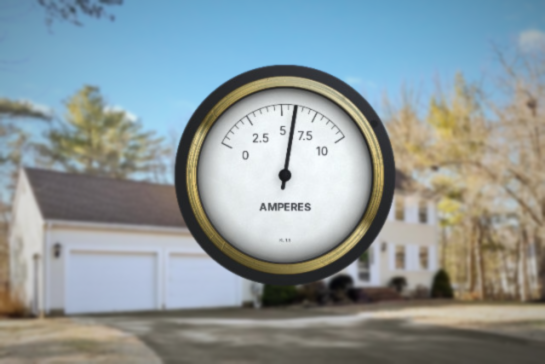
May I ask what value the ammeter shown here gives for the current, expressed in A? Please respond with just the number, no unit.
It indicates 6
